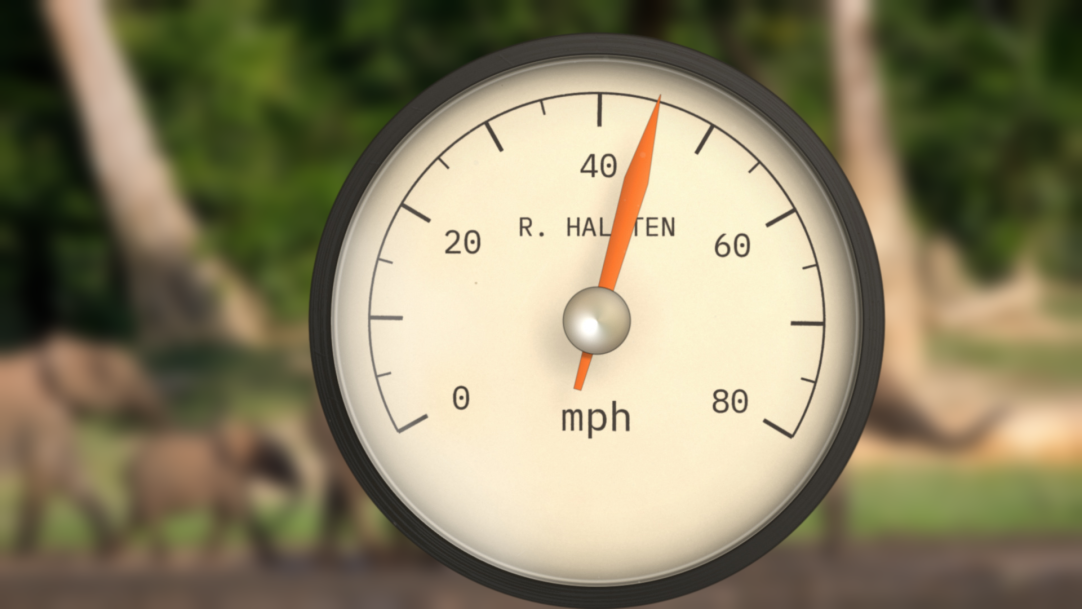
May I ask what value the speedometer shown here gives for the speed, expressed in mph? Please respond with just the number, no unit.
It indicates 45
